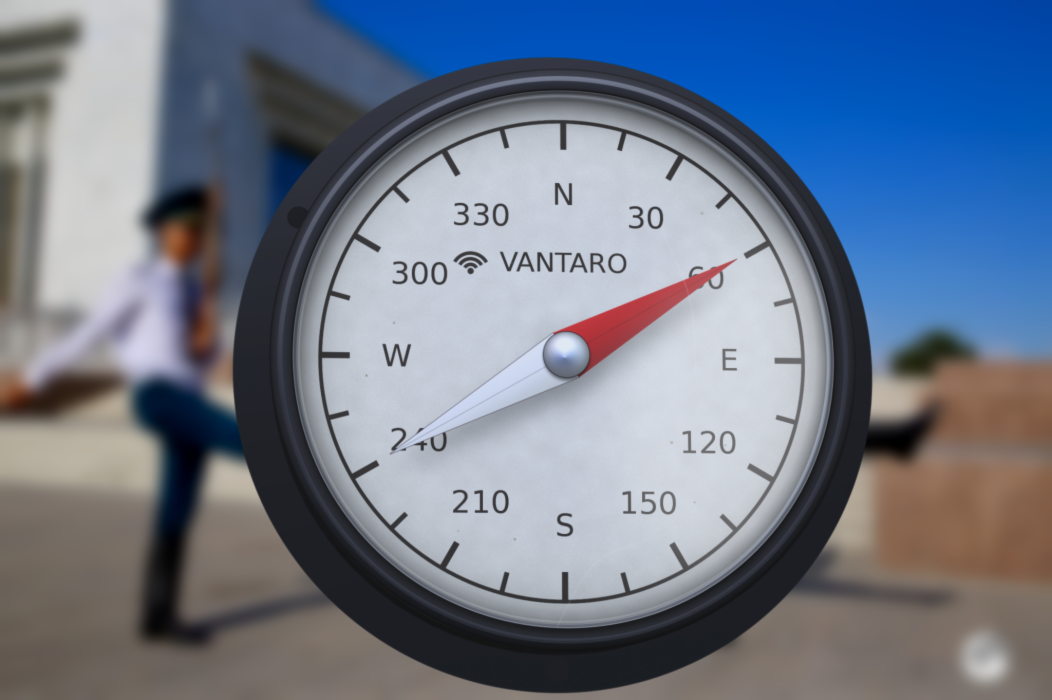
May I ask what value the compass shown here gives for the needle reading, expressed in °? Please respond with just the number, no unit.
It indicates 60
